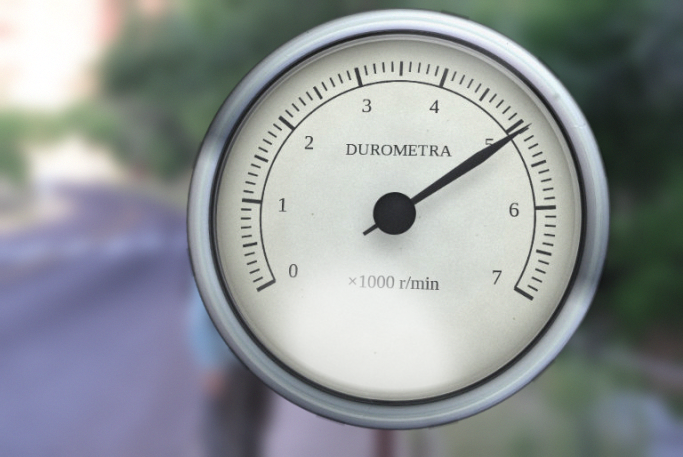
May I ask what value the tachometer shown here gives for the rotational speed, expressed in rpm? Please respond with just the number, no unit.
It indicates 5100
